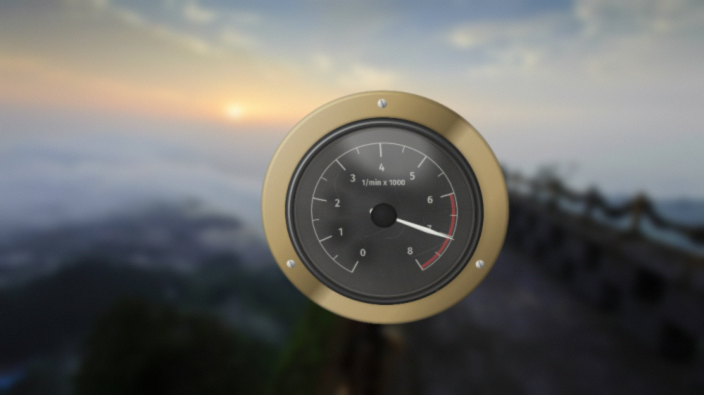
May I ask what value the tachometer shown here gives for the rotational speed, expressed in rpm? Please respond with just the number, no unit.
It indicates 7000
